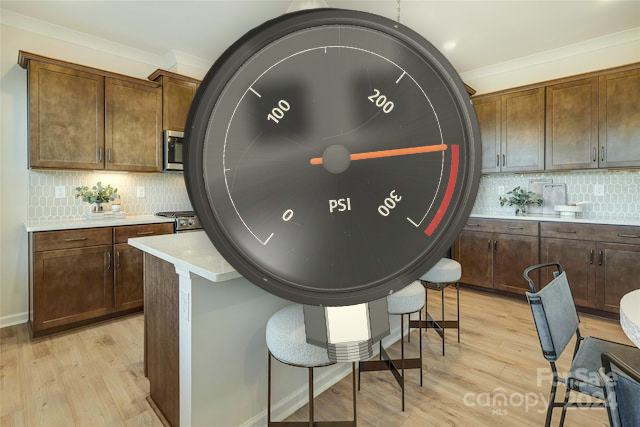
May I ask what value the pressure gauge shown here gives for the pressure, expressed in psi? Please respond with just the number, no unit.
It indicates 250
